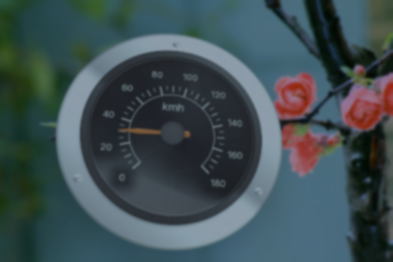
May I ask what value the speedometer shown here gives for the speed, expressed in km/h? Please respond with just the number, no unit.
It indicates 30
